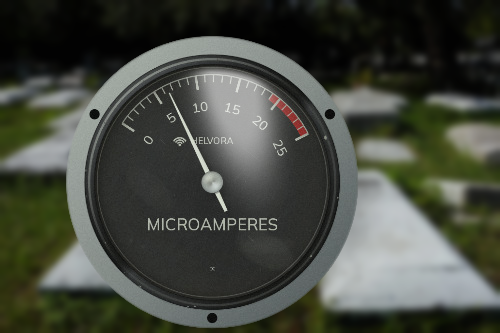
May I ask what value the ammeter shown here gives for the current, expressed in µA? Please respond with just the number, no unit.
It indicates 6.5
